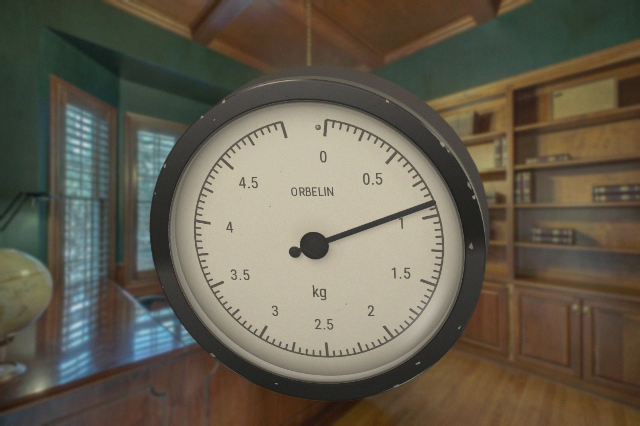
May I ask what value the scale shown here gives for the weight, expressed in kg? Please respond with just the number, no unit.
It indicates 0.9
